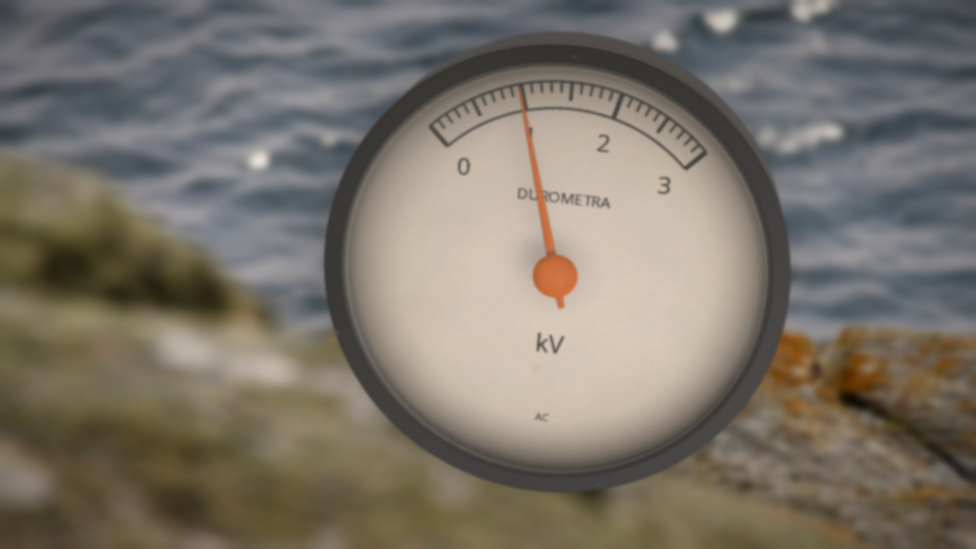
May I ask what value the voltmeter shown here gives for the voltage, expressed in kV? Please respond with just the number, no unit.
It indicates 1
